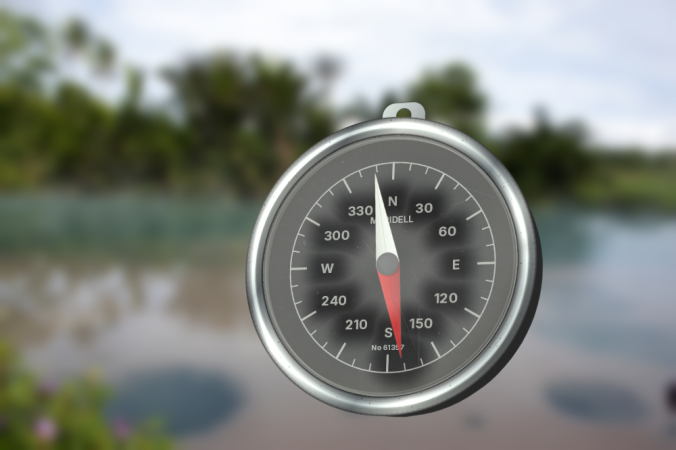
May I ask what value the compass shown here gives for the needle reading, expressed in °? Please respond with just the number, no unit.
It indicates 170
